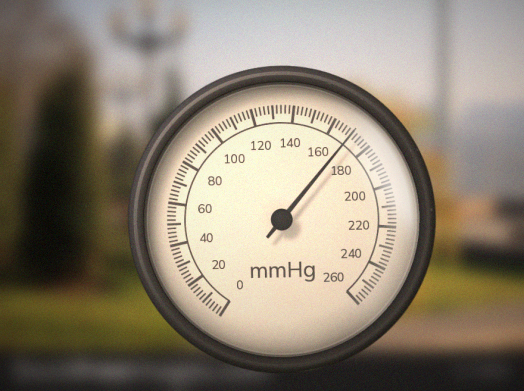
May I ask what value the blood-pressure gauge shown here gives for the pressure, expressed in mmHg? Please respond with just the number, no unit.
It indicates 170
